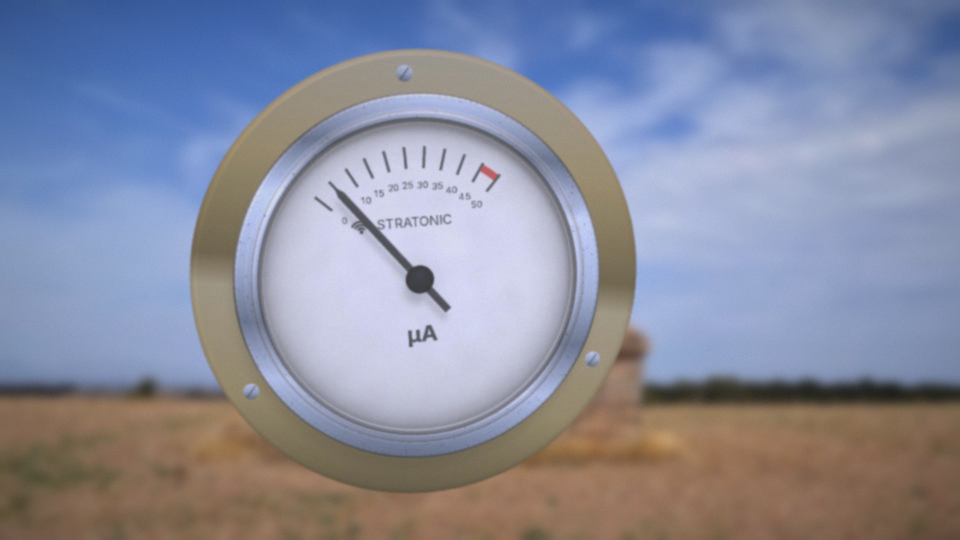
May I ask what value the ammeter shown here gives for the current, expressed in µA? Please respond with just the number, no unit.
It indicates 5
